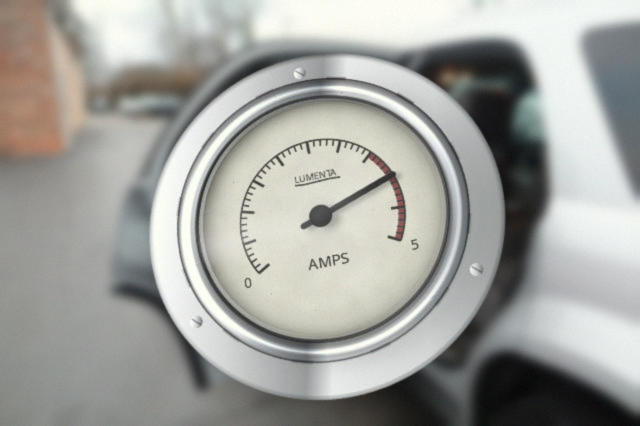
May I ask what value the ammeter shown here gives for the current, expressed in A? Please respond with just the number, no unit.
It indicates 4
